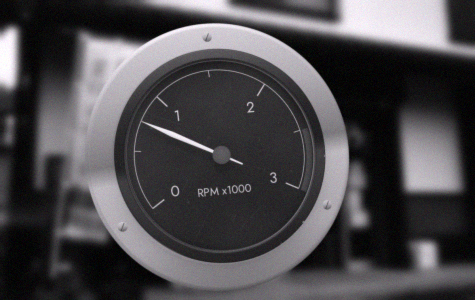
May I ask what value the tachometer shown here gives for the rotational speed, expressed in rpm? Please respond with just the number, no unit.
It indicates 750
